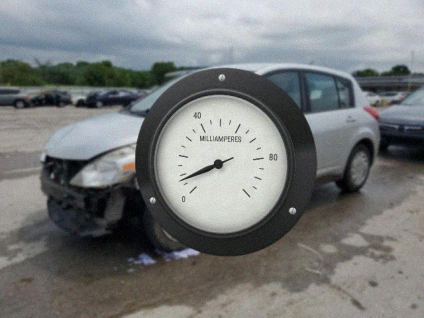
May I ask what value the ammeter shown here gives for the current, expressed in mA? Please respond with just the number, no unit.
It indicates 7.5
